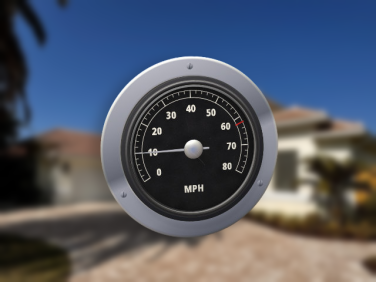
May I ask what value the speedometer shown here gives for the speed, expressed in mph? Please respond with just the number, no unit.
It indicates 10
